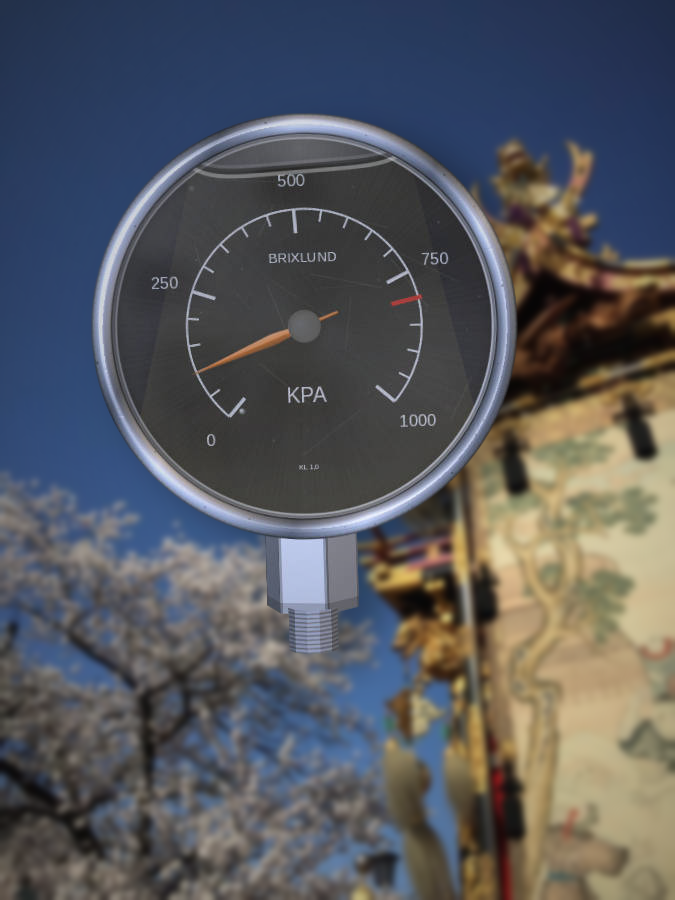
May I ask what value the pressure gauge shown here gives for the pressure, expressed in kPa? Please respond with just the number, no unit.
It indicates 100
